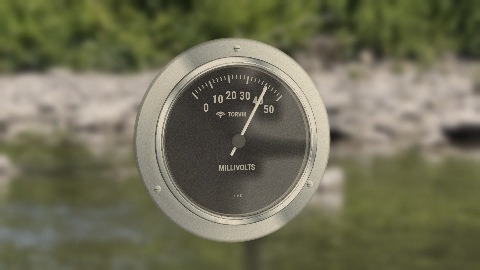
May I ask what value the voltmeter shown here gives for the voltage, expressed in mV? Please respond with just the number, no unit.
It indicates 40
